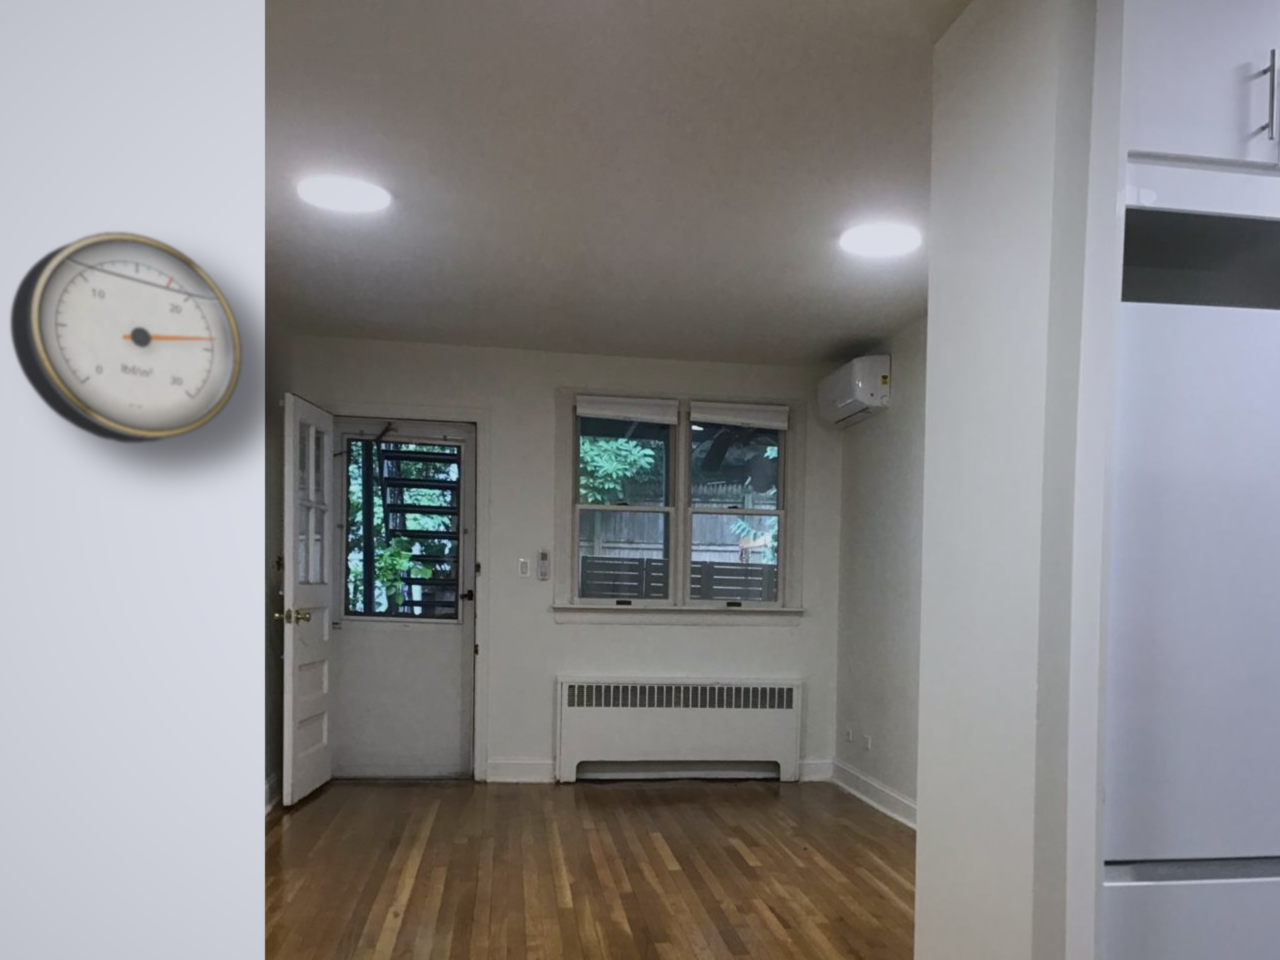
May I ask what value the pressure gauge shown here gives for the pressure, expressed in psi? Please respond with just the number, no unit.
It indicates 24
